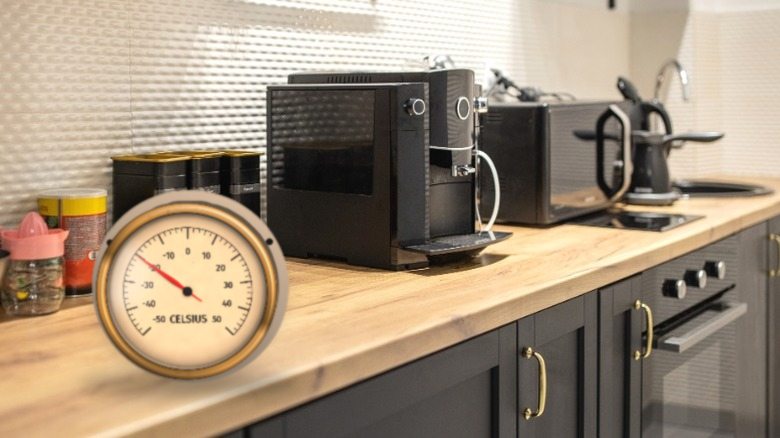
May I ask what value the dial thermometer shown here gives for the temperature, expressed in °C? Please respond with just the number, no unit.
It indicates -20
